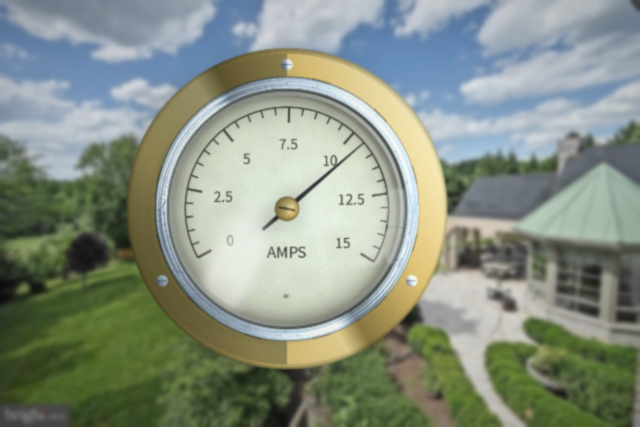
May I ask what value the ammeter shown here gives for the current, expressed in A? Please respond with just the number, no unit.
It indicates 10.5
